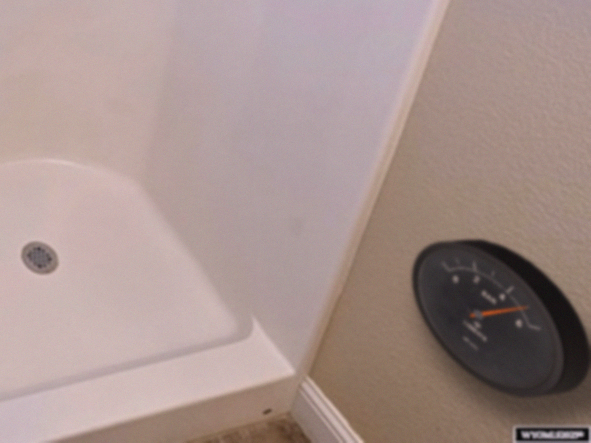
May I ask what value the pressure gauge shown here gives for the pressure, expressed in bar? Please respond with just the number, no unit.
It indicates 5
